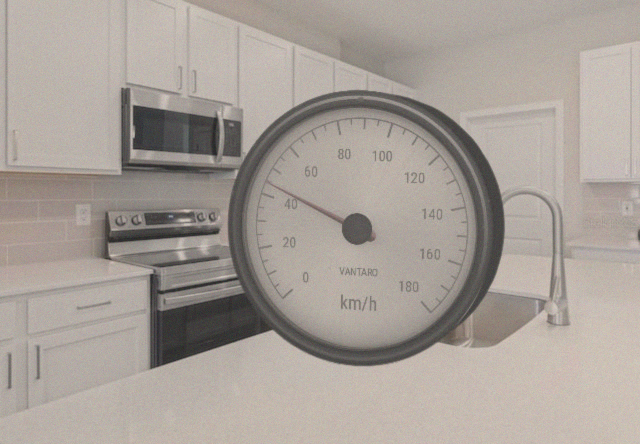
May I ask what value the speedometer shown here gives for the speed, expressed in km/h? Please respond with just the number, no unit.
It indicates 45
